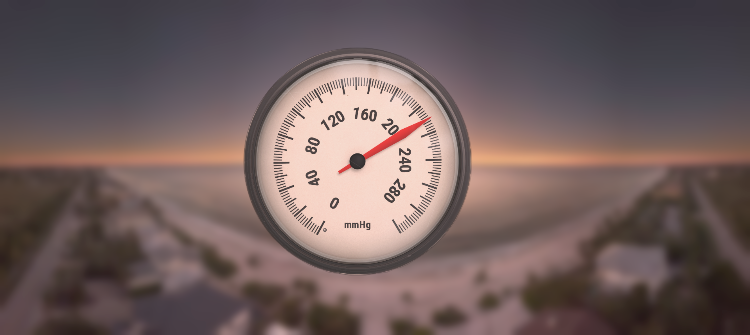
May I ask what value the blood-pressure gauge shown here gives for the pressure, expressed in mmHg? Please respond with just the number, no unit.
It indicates 210
